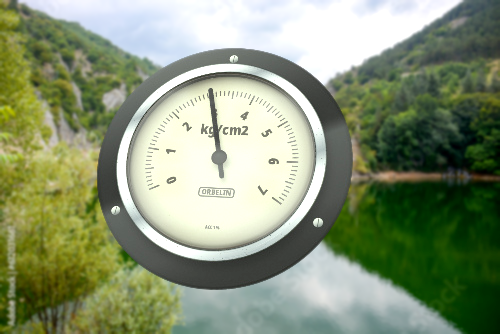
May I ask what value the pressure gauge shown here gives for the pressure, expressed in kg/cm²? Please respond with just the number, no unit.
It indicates 3
